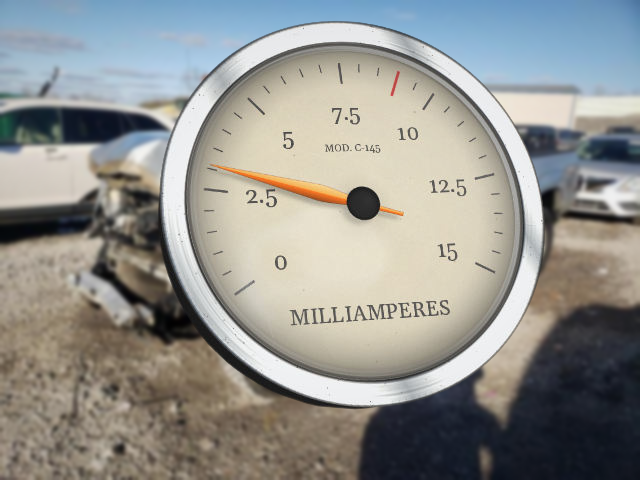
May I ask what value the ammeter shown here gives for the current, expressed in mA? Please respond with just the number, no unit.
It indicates 3
